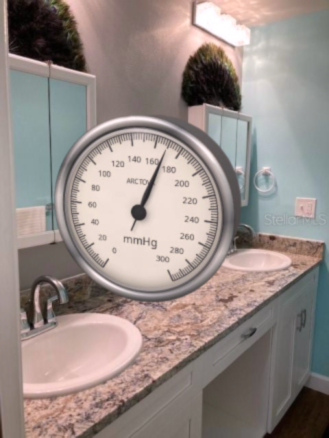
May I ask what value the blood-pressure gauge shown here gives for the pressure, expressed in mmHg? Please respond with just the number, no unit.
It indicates 170
